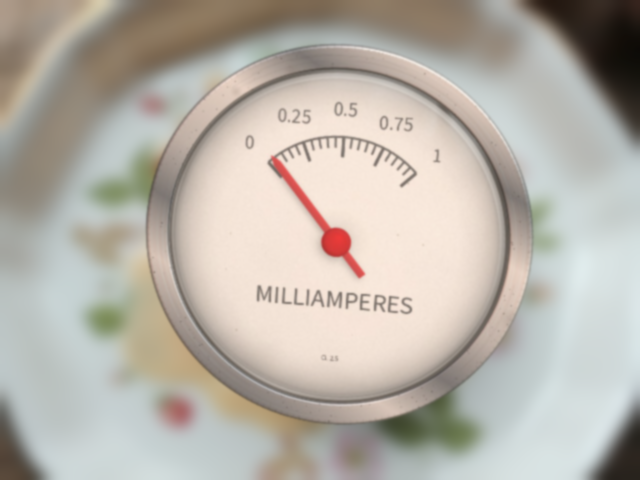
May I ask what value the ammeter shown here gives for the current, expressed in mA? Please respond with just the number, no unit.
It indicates 0.05
